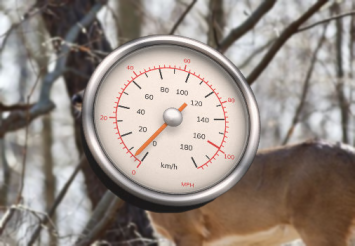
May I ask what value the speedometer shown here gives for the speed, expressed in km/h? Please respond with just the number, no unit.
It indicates 5
